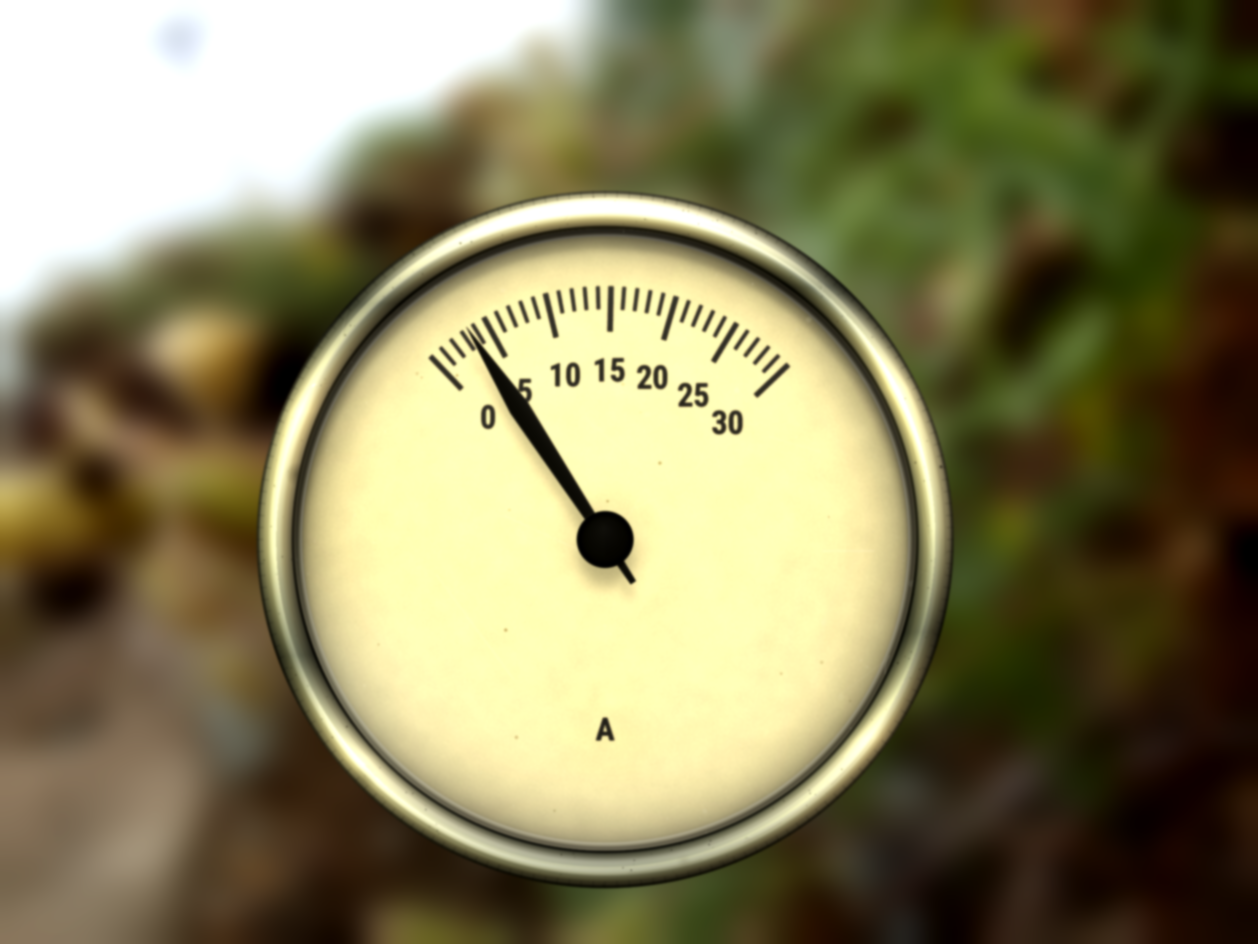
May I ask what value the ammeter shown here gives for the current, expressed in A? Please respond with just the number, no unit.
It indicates 3.5
